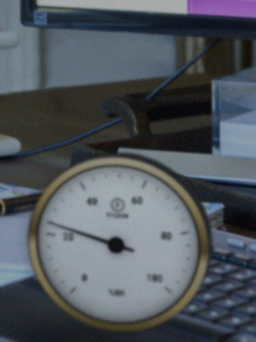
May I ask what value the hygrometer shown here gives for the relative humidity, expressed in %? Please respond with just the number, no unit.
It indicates 24
